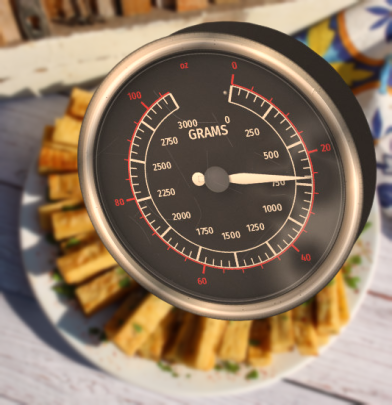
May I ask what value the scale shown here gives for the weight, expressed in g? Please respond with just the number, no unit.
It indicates 700
